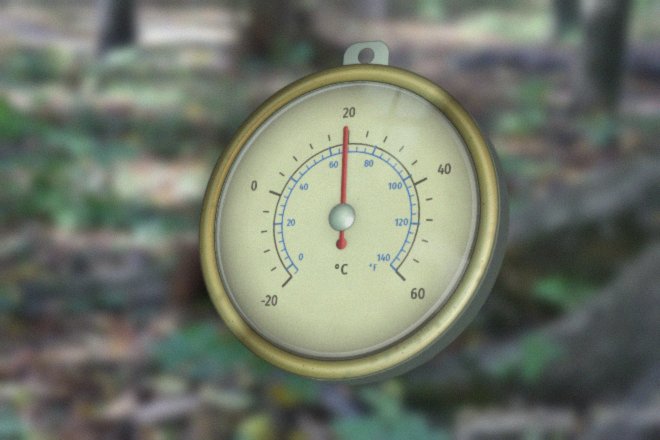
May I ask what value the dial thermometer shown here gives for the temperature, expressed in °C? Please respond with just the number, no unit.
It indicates 20
